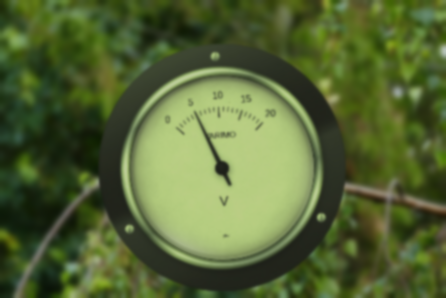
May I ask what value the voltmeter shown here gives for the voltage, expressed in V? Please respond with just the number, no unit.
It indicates 5
